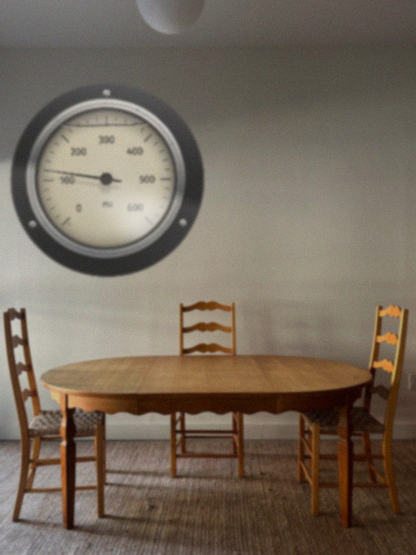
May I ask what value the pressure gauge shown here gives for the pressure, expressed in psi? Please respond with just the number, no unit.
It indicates 120
